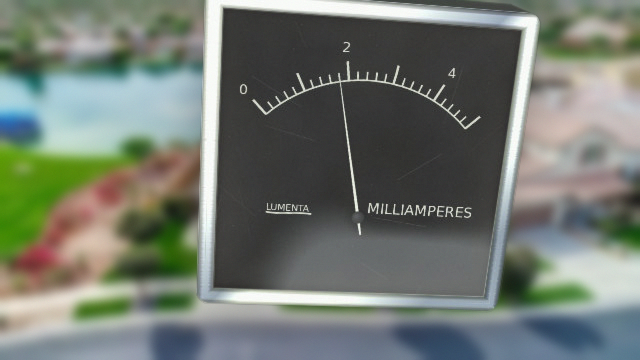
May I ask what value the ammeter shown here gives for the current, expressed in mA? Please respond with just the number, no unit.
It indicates 1.8
